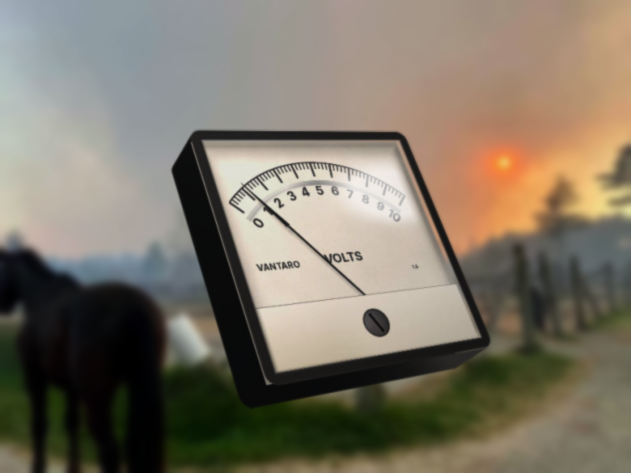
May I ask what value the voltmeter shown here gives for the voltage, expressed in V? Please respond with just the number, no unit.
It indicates 1
